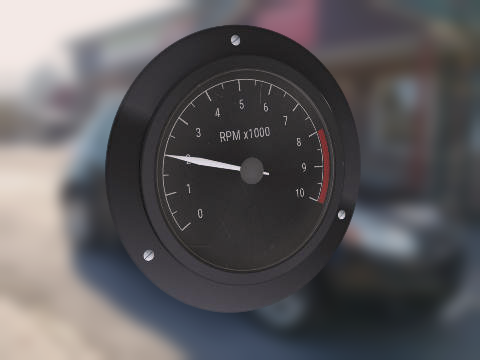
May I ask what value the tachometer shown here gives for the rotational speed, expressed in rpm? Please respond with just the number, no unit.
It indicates 2000
